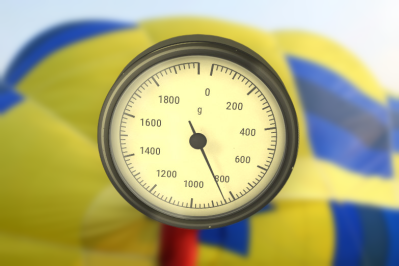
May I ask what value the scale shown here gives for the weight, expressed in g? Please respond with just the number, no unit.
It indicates 840
